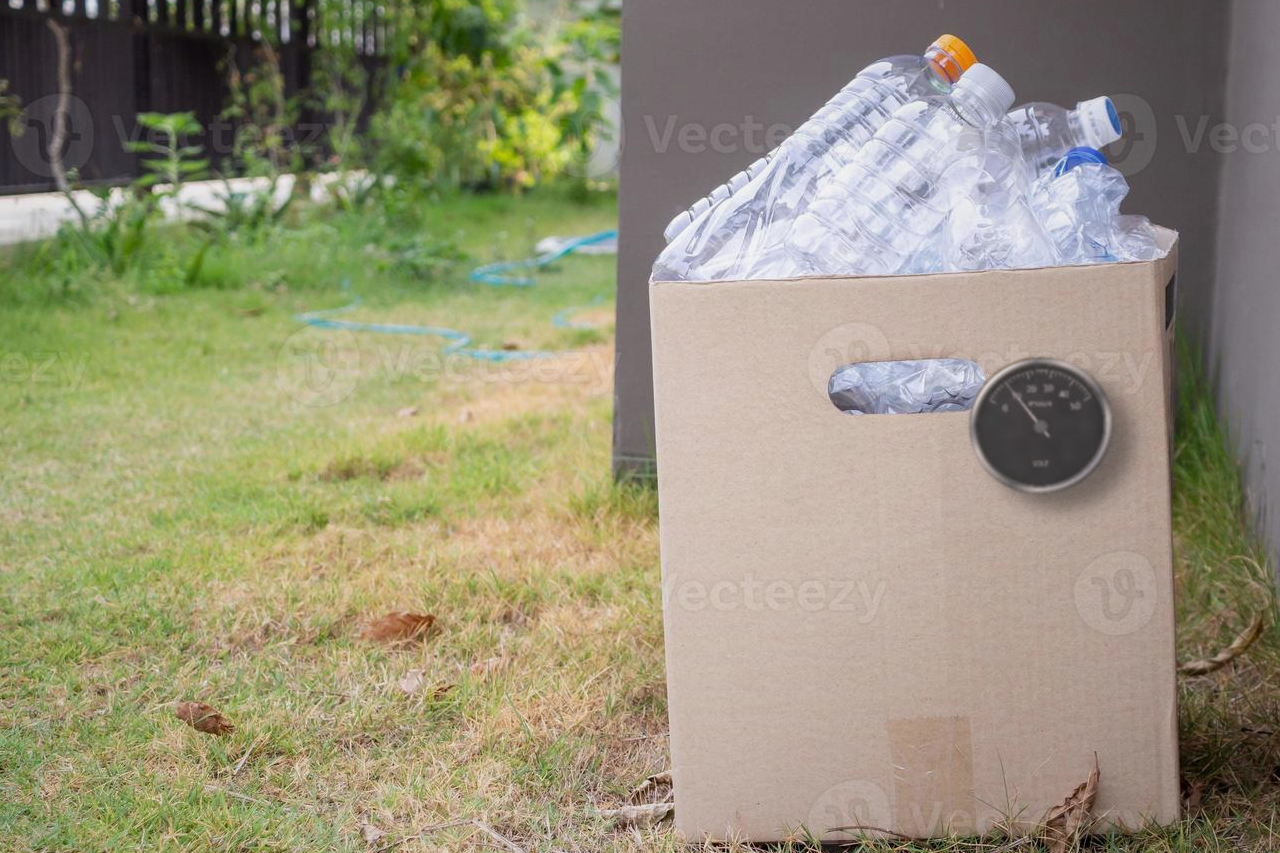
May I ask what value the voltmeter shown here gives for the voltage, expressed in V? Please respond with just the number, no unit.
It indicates 10
